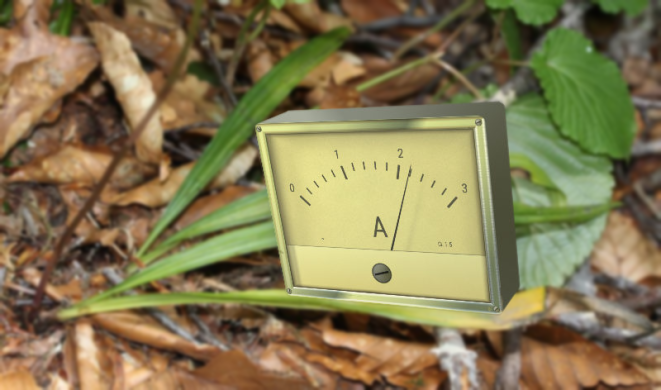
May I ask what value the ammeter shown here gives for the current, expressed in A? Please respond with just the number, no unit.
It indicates 2.2
